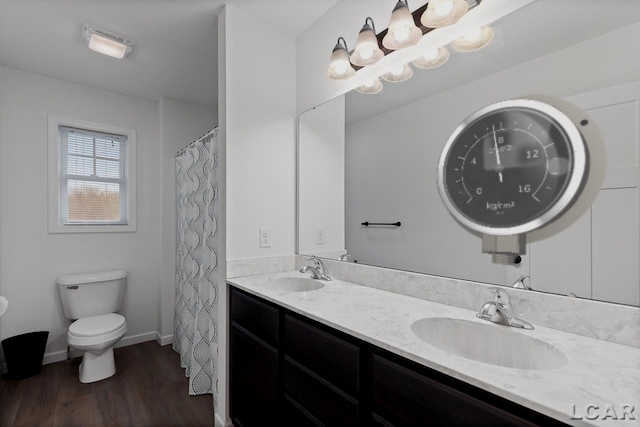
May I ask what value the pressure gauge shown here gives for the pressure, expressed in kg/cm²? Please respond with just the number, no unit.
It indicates 7.5
